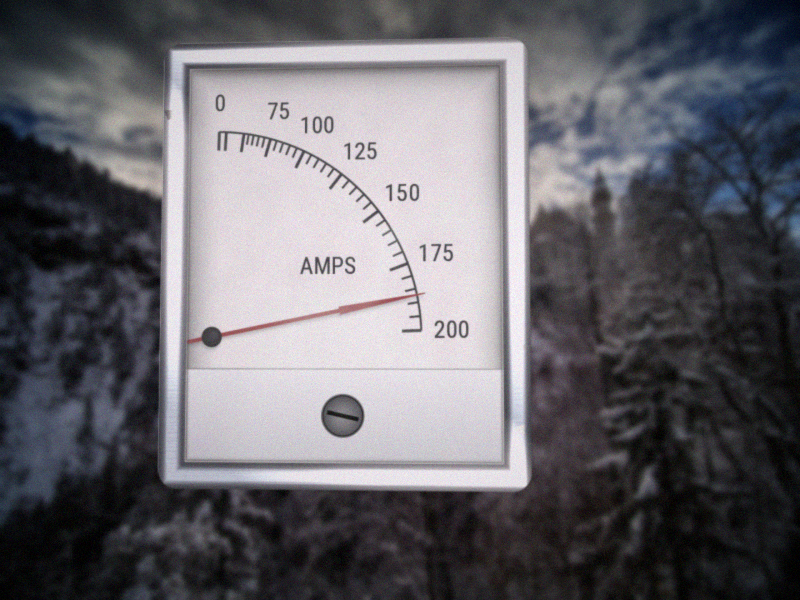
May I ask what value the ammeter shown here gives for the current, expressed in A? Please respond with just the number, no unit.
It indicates 187.5
